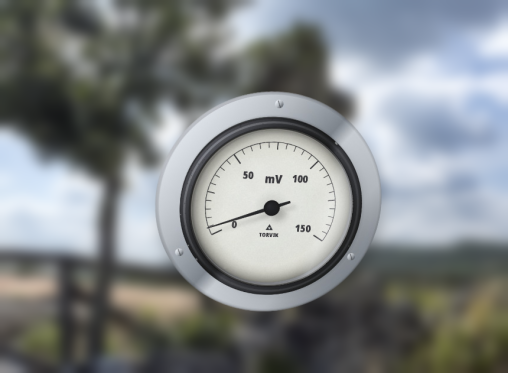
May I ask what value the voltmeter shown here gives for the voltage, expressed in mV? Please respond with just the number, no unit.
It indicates 5
